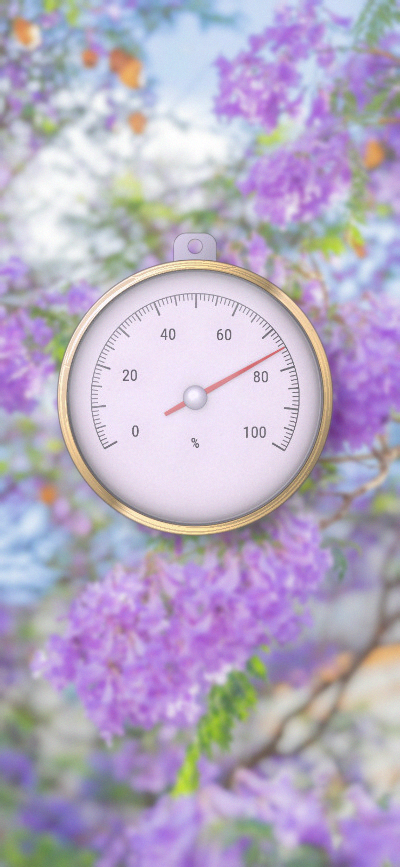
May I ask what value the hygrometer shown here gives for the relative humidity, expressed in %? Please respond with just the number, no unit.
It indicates 75
